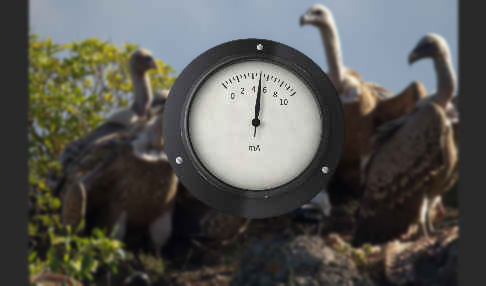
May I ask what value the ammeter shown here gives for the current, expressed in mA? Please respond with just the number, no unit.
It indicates 5
